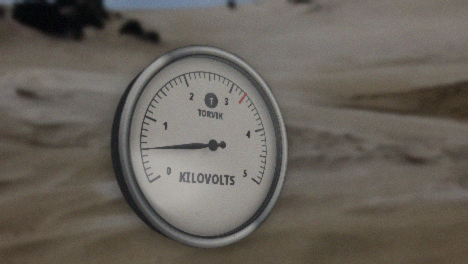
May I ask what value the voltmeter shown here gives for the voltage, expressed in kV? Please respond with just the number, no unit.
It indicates 0.5
